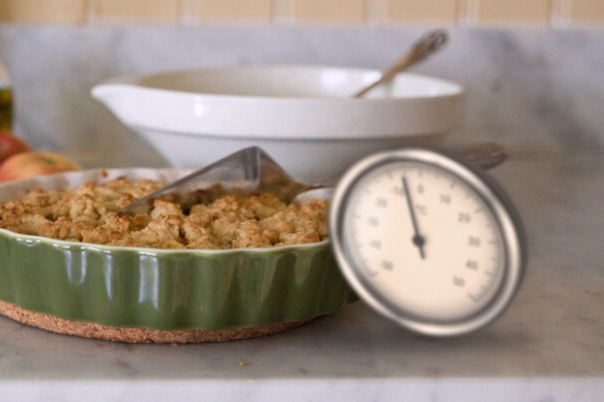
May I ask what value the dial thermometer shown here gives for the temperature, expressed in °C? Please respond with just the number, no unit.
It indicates -5
